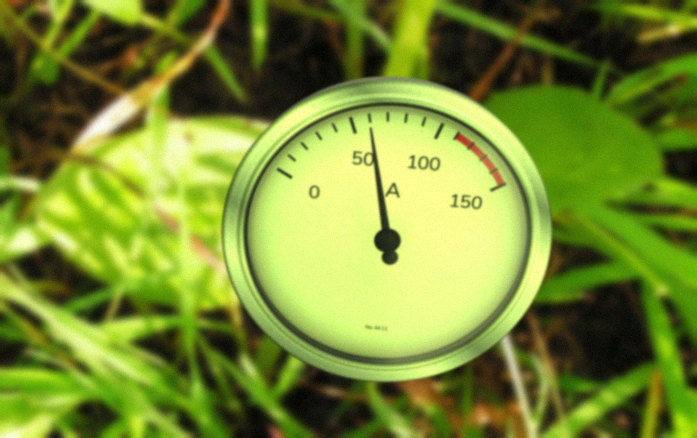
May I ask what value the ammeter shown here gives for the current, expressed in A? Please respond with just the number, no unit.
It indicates 60
